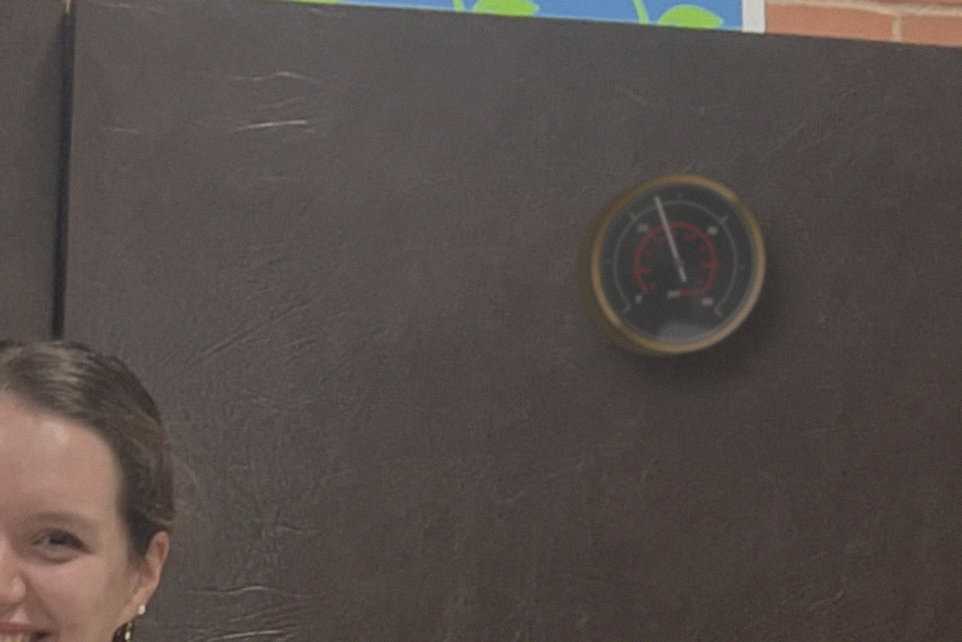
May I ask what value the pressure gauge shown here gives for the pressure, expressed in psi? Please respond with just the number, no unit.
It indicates 25
